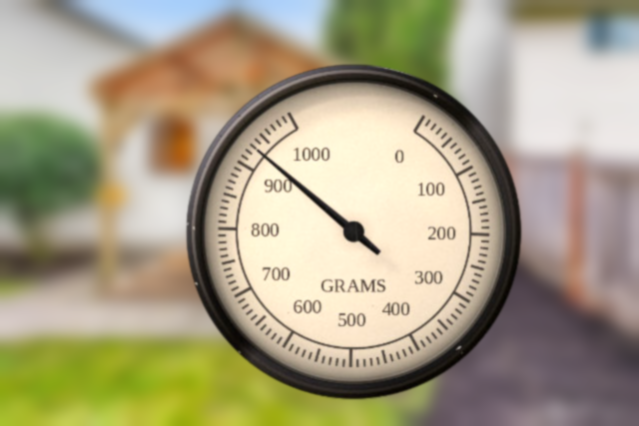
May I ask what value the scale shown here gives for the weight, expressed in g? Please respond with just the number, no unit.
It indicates 930
